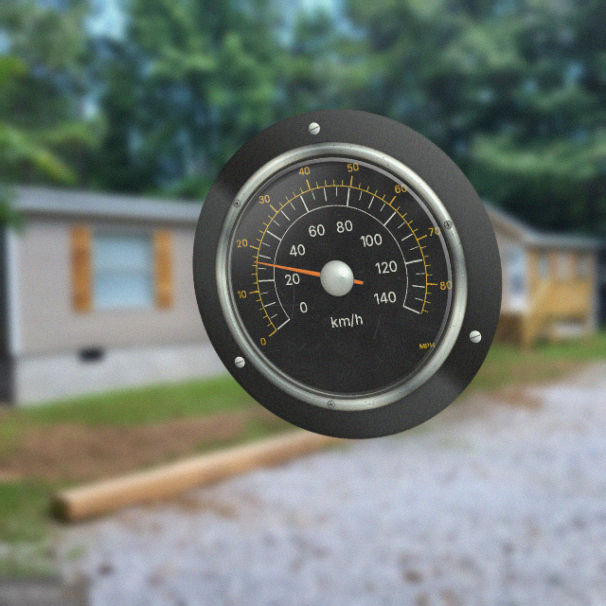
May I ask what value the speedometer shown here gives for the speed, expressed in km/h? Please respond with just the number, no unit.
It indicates 27.5
